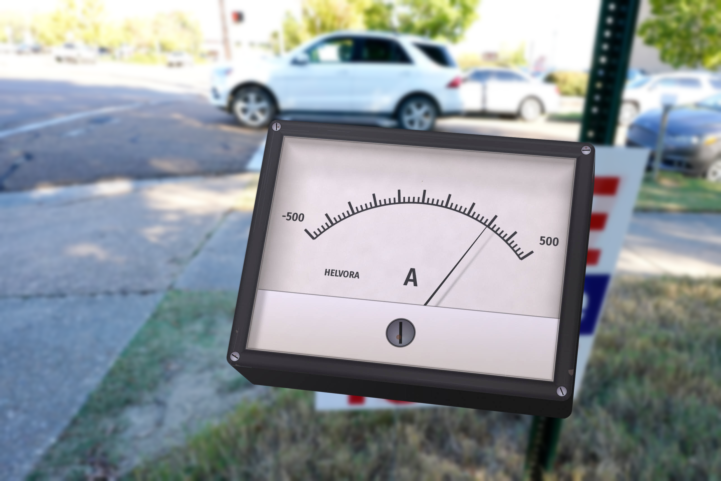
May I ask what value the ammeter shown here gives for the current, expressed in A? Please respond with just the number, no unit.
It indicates 300
